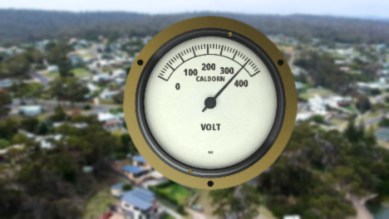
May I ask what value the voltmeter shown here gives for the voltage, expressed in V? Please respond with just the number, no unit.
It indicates 350
